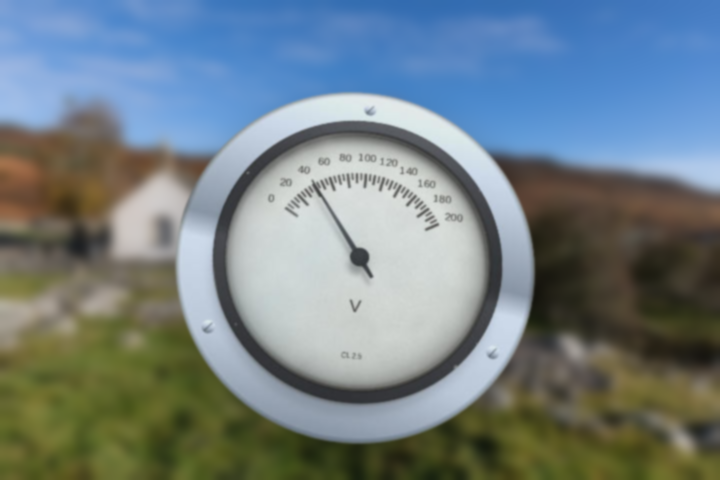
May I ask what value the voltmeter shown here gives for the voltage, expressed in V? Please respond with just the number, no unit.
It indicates 40
